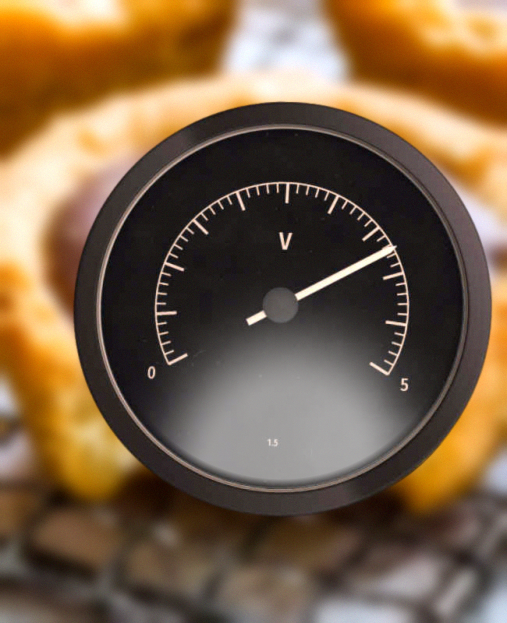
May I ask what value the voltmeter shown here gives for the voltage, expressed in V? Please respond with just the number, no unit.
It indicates 3.75
